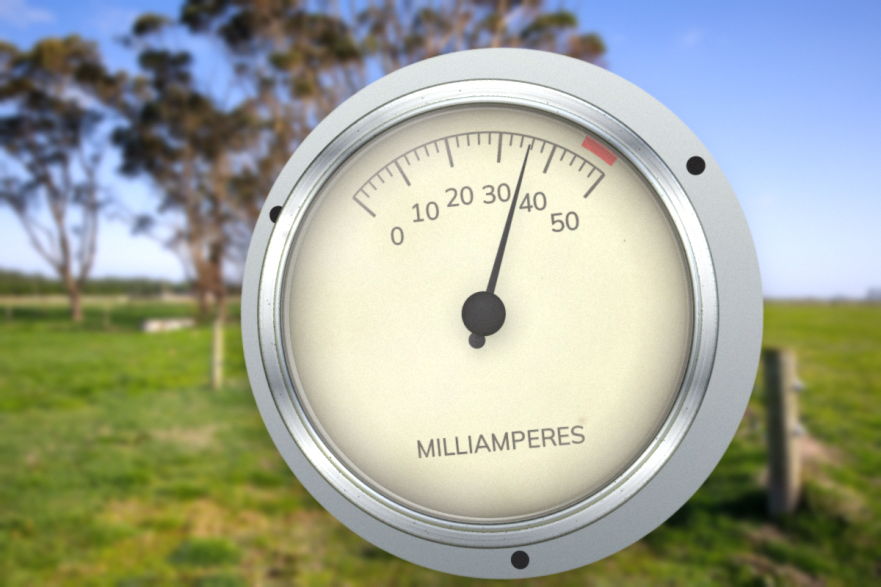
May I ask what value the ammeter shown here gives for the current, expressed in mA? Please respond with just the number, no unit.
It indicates 36
